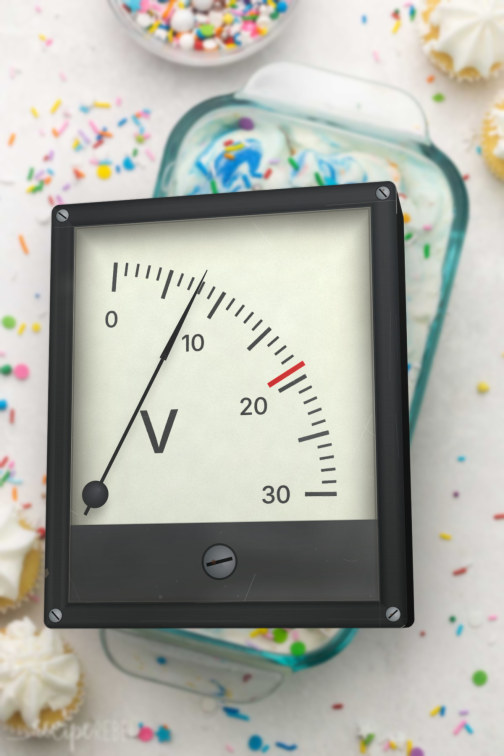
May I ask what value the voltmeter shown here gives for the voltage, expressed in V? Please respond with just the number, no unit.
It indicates 8
